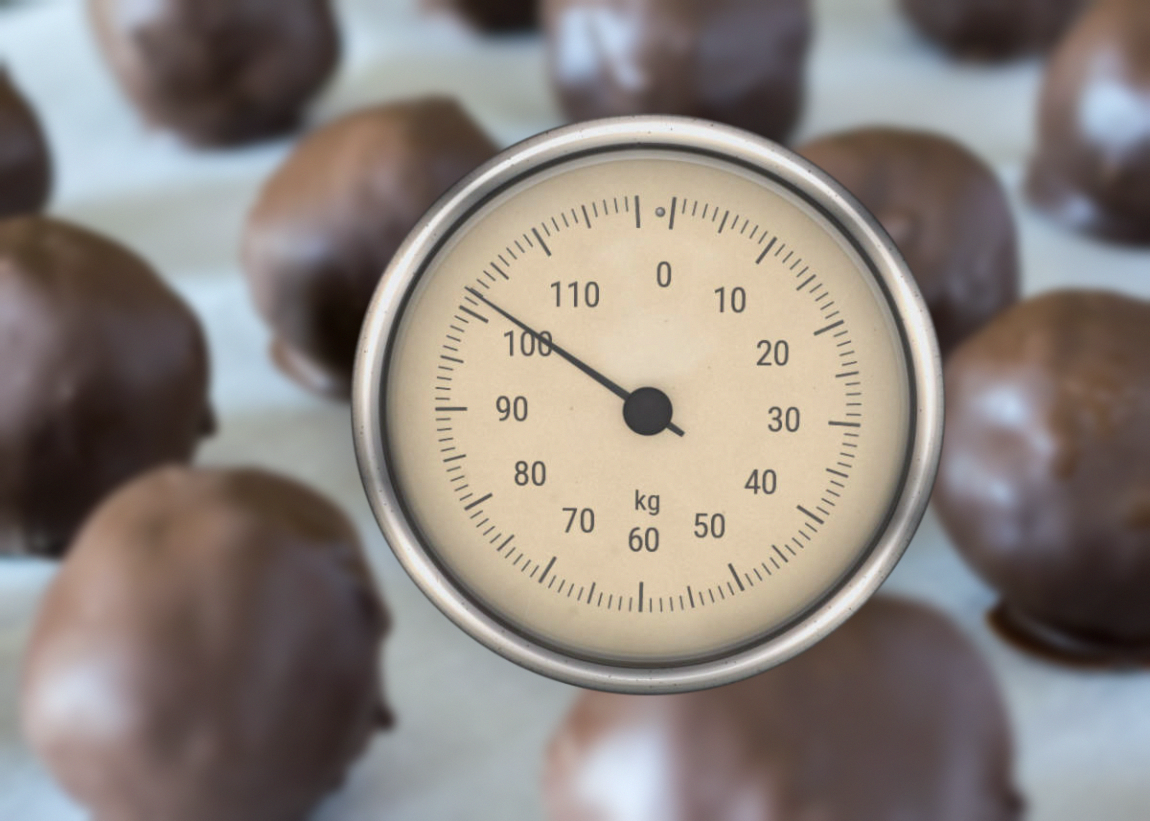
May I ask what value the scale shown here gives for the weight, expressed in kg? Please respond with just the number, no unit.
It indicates 102
